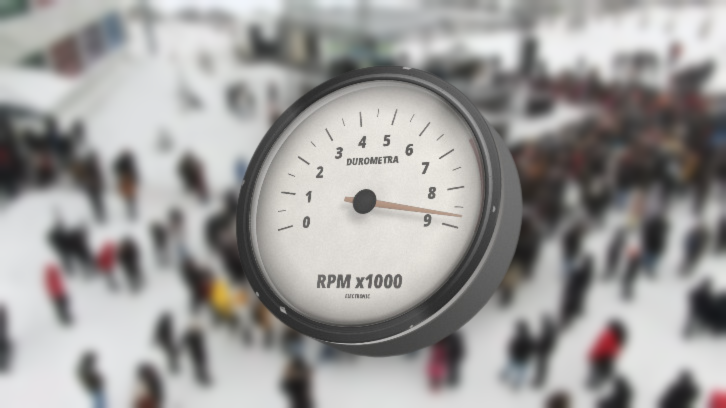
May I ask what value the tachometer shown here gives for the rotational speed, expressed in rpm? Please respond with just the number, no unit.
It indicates 8750
